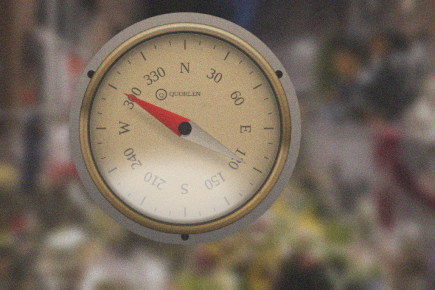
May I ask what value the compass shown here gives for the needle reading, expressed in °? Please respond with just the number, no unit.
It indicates 300
